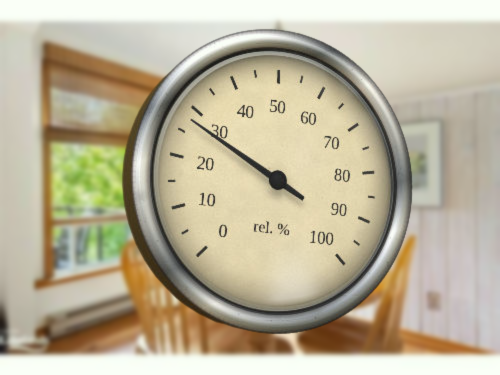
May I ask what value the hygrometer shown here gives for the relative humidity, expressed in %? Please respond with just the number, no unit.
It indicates 27.5
